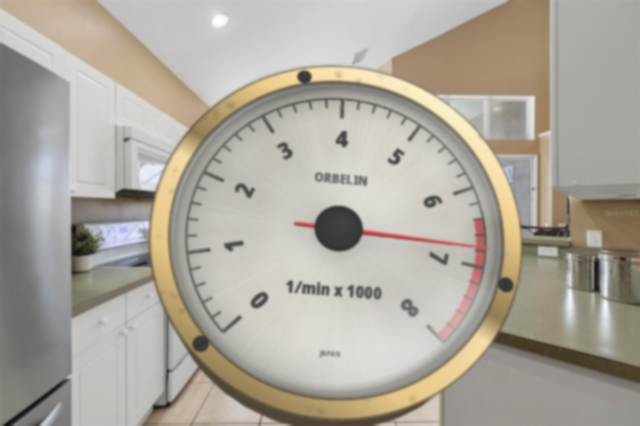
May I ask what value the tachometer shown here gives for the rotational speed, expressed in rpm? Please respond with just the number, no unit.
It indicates 6800
